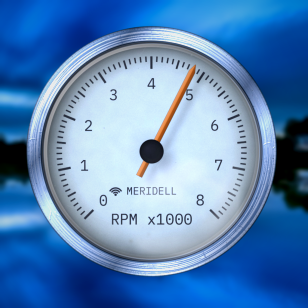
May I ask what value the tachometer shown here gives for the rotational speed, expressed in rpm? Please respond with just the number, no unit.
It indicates 4800
